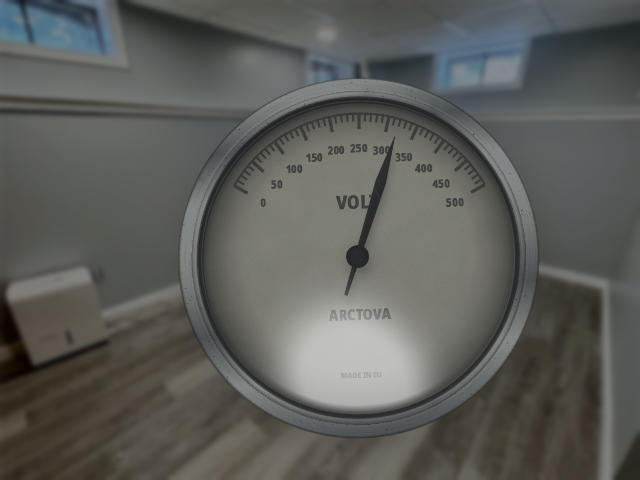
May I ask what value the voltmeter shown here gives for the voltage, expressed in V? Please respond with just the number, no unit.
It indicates 320
